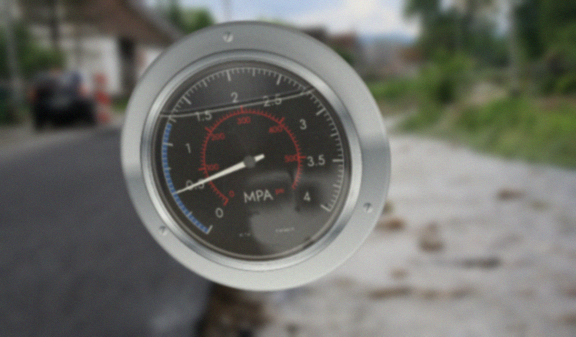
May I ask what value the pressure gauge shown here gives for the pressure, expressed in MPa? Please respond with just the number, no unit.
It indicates 0.5
